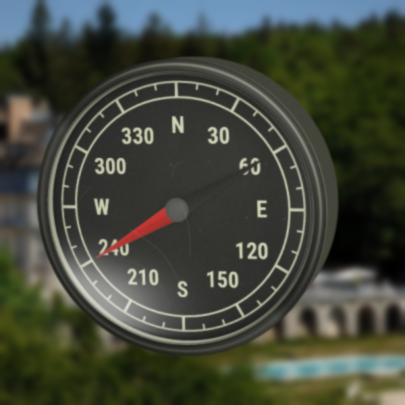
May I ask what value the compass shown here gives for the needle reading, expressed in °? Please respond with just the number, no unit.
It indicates 240
